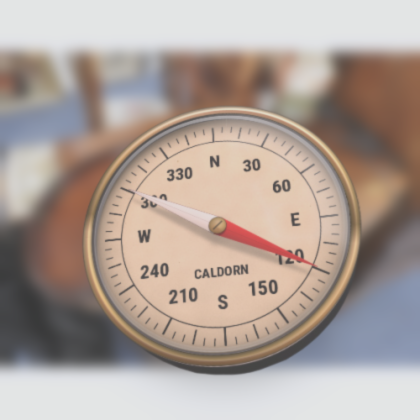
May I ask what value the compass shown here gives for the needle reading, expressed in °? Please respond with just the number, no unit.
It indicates 120
